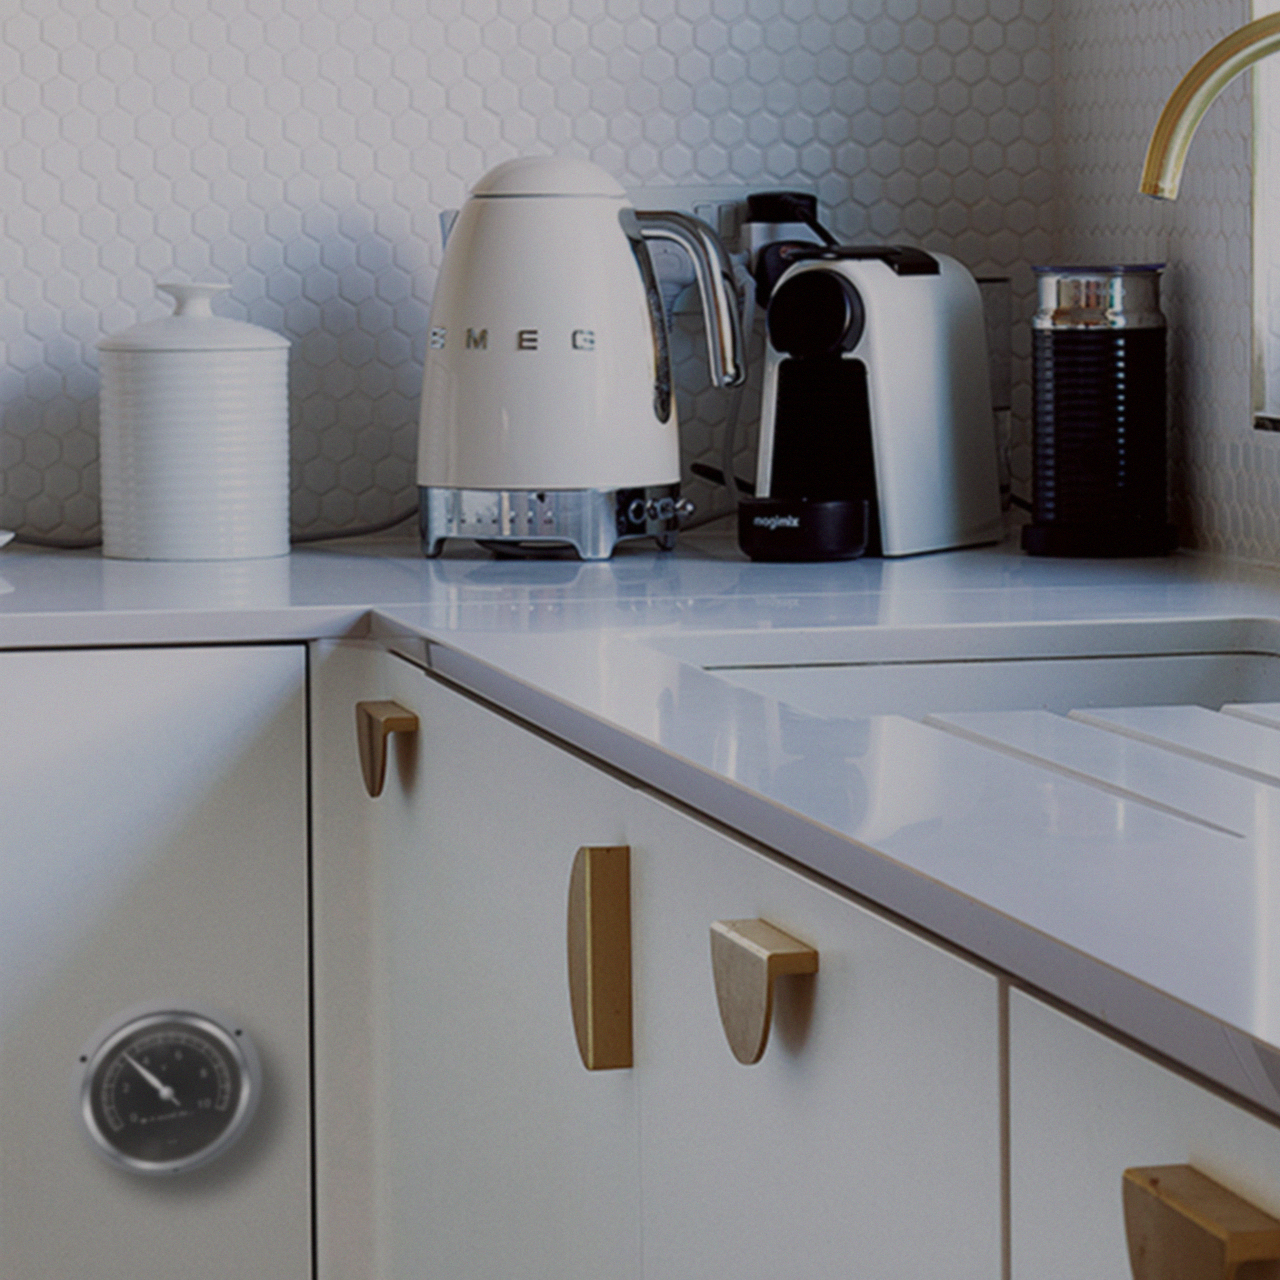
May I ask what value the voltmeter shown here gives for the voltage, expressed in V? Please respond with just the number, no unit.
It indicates 3.5
